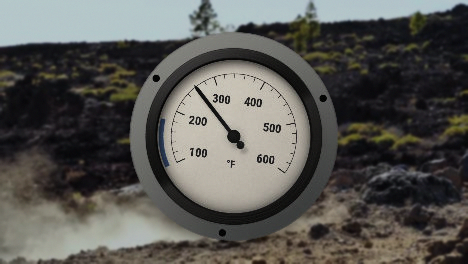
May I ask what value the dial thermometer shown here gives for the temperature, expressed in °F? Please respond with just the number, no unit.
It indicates 260
